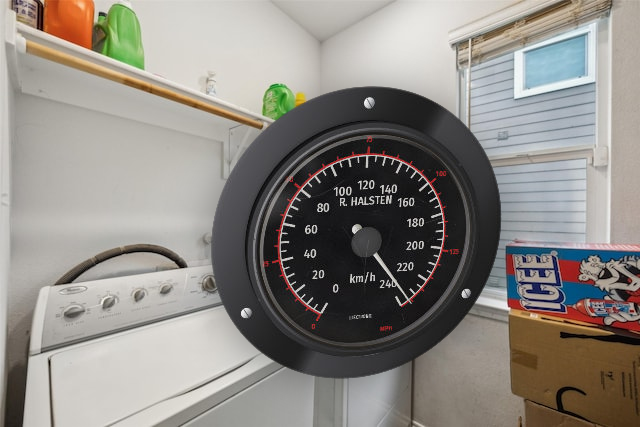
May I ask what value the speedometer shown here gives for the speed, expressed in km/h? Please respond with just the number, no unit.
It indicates 235
